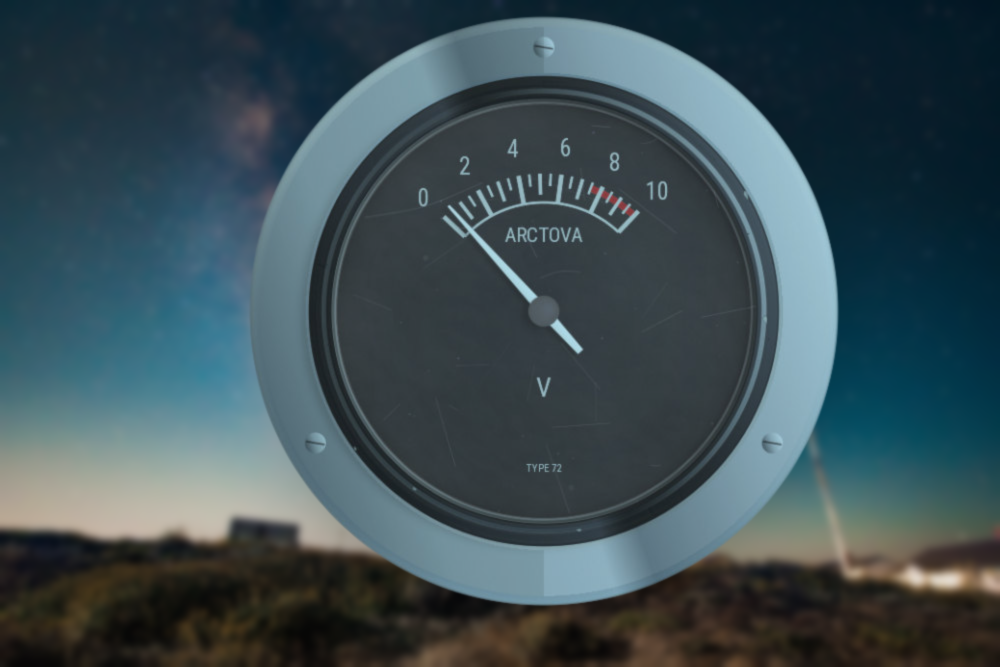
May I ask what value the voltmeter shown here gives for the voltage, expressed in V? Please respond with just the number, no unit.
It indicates 0.5
